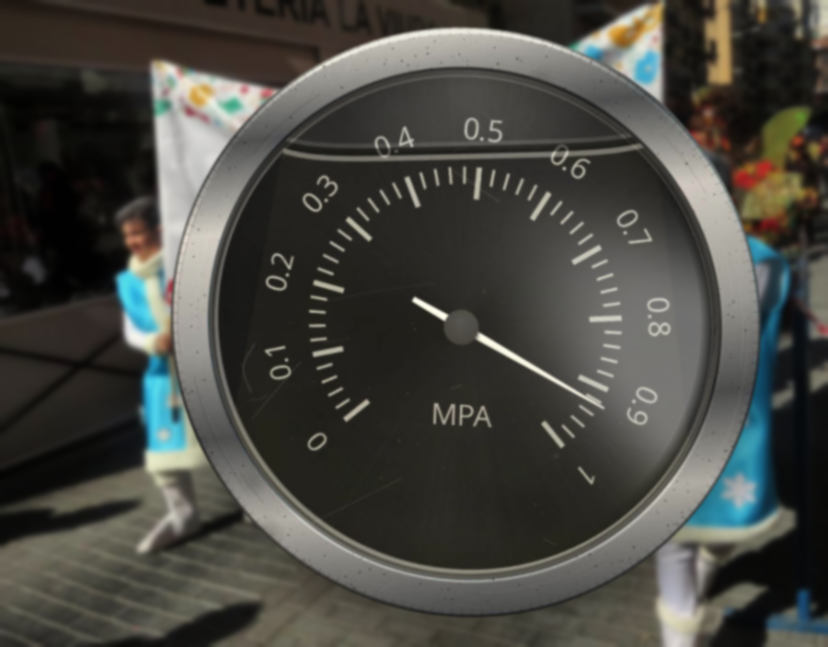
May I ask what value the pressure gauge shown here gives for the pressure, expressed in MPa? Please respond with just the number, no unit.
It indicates 0.92
